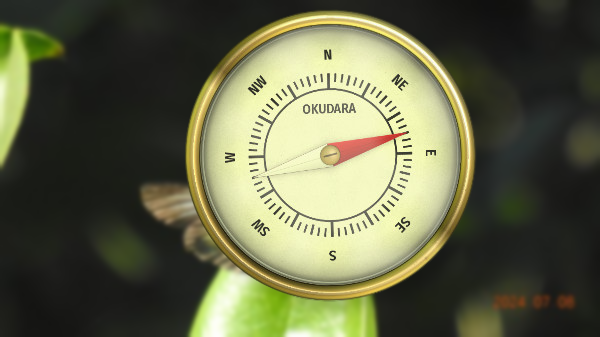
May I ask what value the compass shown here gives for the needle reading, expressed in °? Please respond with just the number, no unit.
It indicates 75
